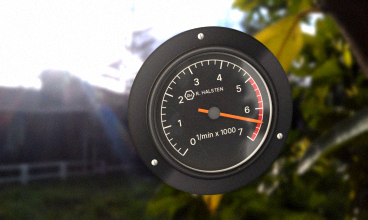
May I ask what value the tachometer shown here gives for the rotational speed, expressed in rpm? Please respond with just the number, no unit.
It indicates 6400
